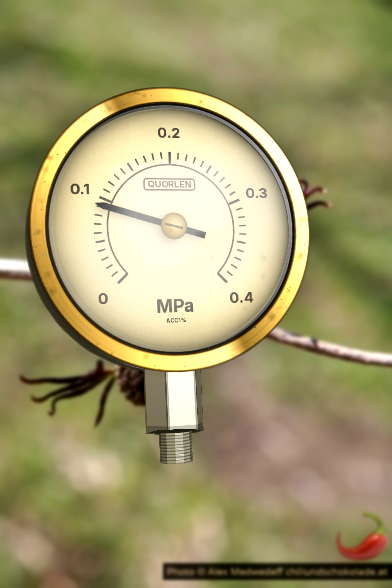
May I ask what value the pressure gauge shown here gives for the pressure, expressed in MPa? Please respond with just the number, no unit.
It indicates 0.09
